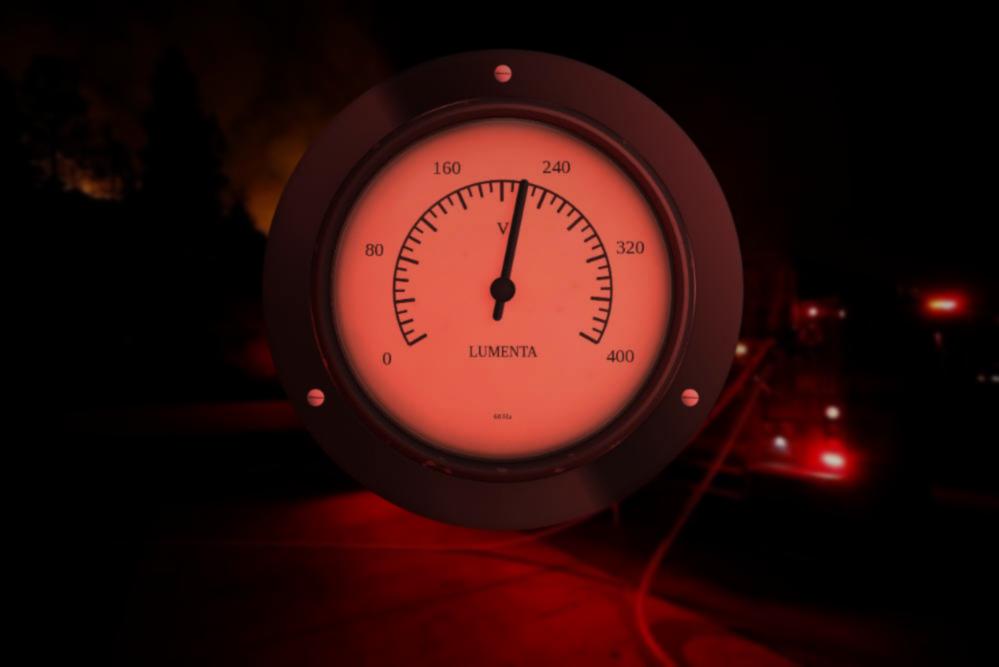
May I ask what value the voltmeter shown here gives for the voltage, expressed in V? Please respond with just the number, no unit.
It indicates 220
